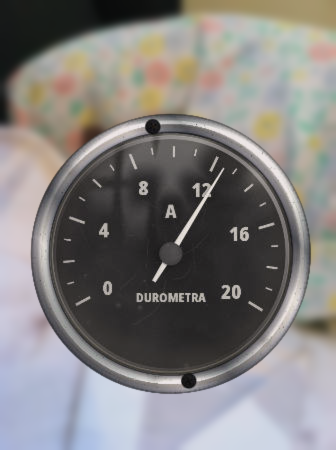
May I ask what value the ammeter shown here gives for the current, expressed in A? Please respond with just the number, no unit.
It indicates 12.5
